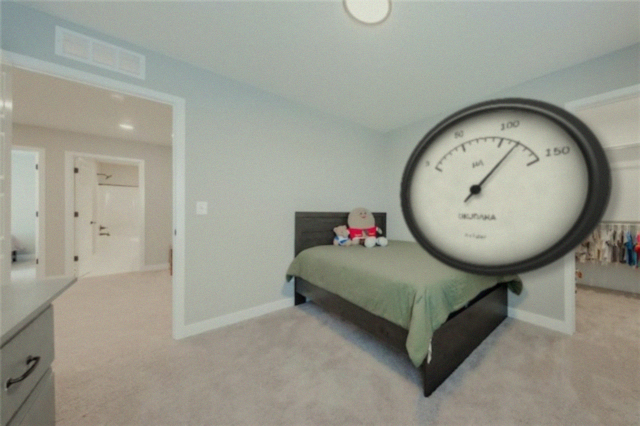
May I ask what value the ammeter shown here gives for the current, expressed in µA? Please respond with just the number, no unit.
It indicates 120
